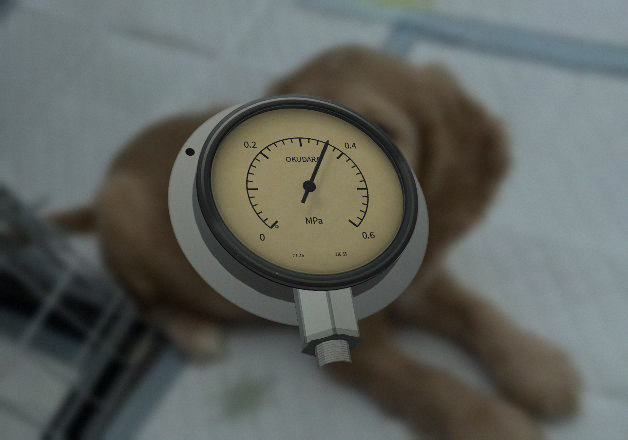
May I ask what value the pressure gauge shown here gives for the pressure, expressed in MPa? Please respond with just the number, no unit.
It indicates 0.36
